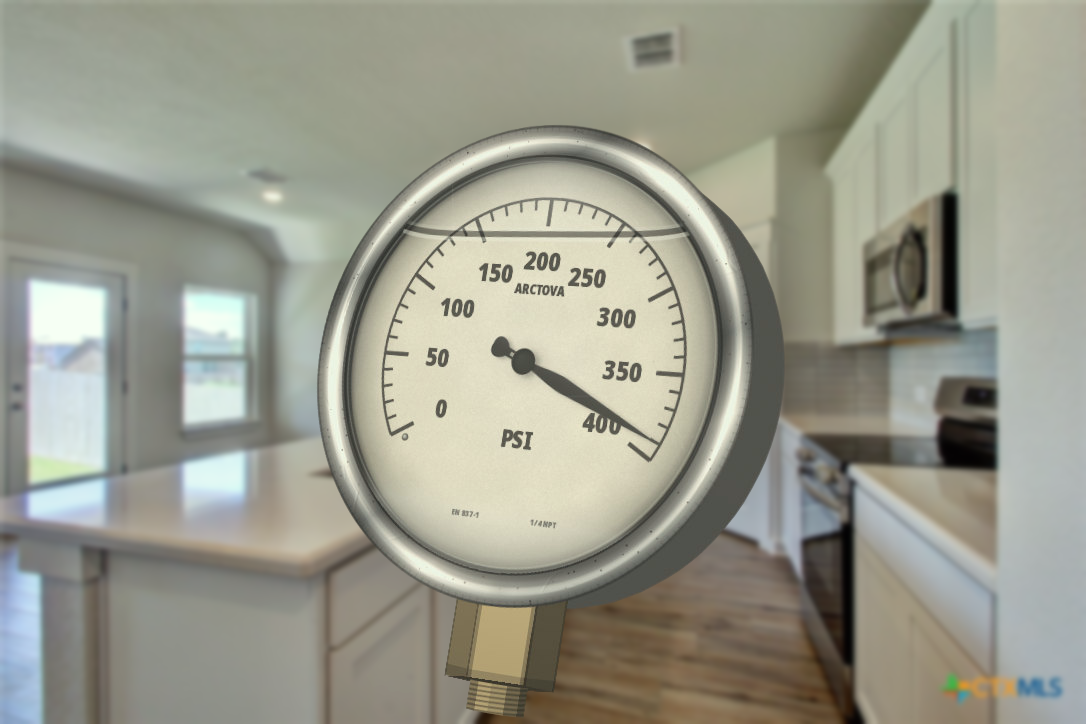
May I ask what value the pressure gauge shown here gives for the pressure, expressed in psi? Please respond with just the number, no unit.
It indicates 390
